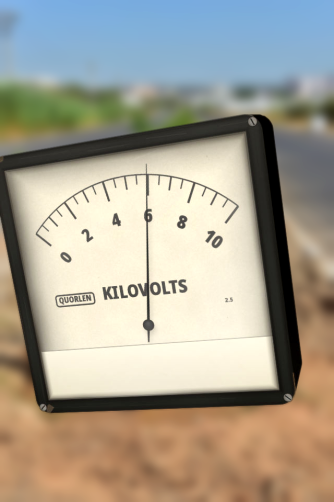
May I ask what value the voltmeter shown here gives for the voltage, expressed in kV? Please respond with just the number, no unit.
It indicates 6
